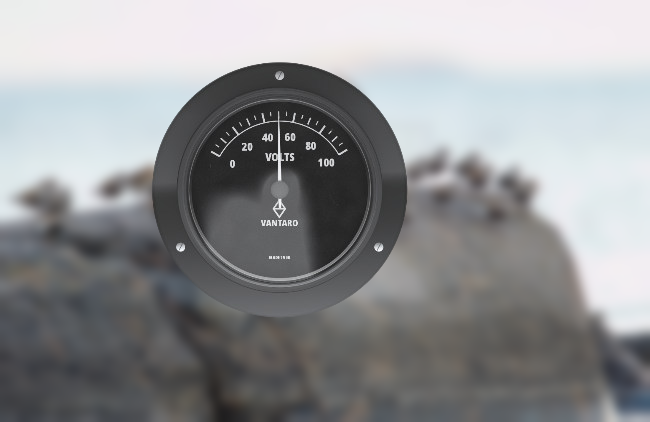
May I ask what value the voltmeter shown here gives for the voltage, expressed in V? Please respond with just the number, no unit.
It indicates 50
